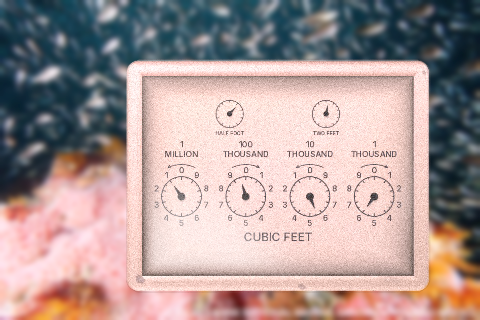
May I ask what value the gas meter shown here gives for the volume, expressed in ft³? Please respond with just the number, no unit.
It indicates 95600
